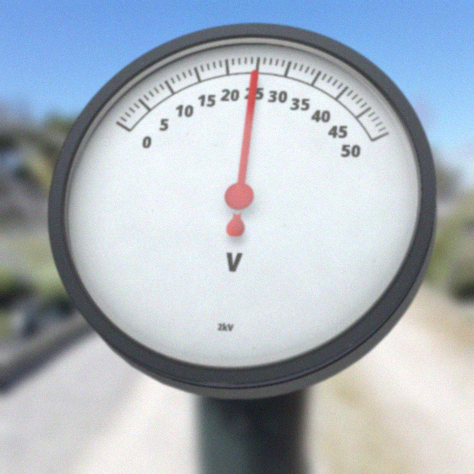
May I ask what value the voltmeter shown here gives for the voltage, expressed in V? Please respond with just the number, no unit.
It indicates 25
